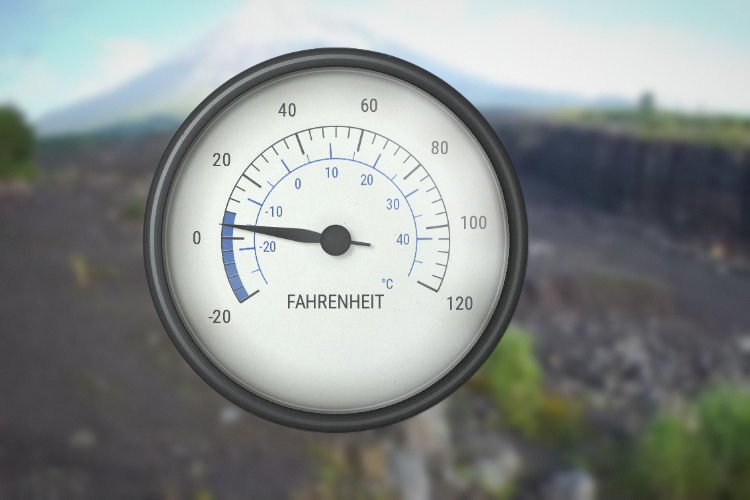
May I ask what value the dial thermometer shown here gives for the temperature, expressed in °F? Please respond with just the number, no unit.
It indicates 4
